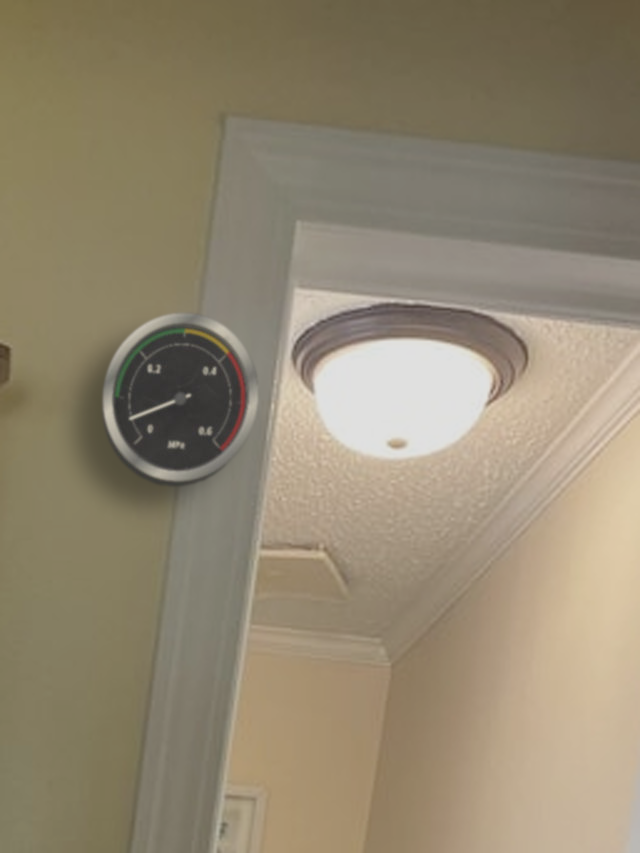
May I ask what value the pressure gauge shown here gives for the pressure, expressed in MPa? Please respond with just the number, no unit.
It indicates 0.05
